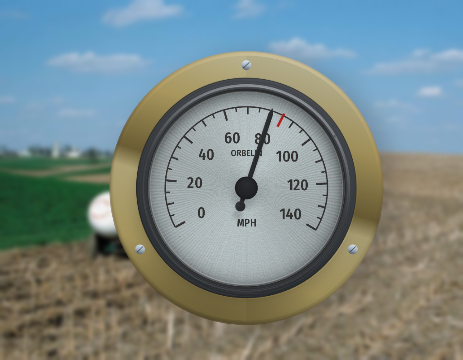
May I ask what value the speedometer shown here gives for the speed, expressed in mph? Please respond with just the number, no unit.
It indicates 80
